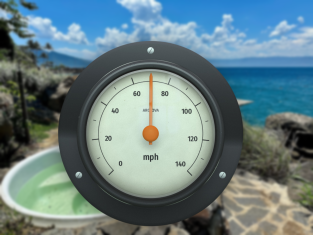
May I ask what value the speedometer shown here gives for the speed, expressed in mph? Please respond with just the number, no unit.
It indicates 70
